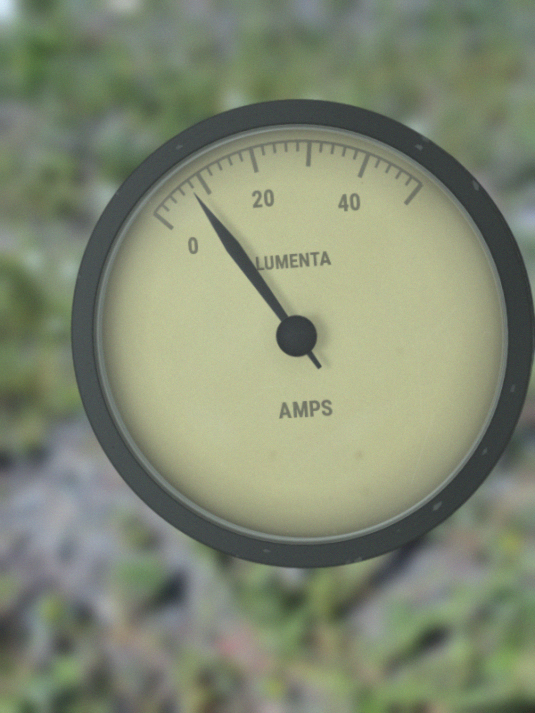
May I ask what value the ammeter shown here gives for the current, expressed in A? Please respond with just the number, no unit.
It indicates 8
